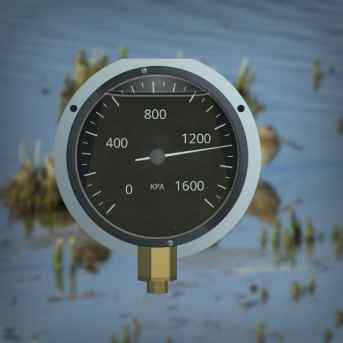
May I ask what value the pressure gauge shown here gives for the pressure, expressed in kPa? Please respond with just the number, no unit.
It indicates 1300
